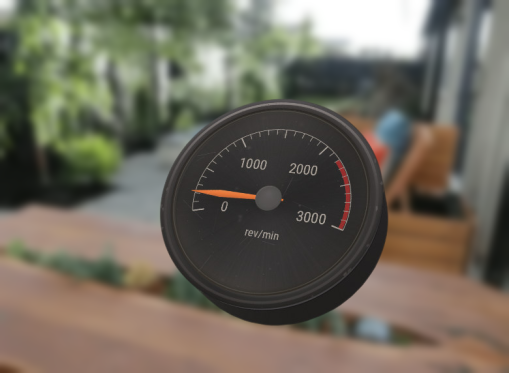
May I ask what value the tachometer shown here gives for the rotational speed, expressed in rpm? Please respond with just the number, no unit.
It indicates 200
